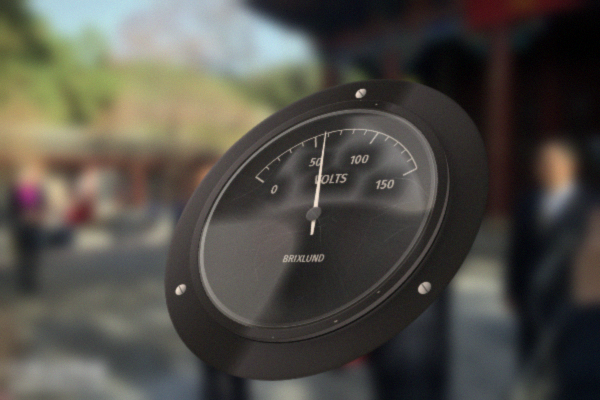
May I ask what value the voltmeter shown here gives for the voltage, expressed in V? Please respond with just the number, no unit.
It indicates 60
